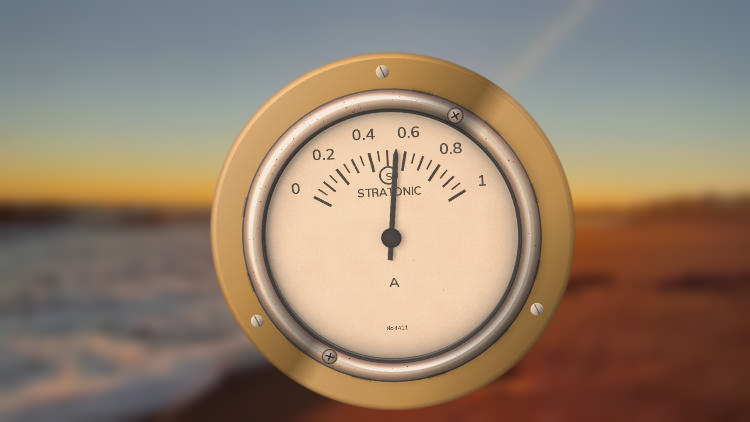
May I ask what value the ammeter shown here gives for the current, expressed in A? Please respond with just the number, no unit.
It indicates 0.55
